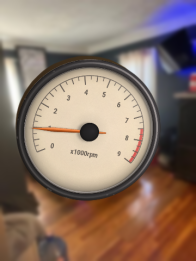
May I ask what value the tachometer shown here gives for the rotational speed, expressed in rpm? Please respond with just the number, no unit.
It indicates 1000
